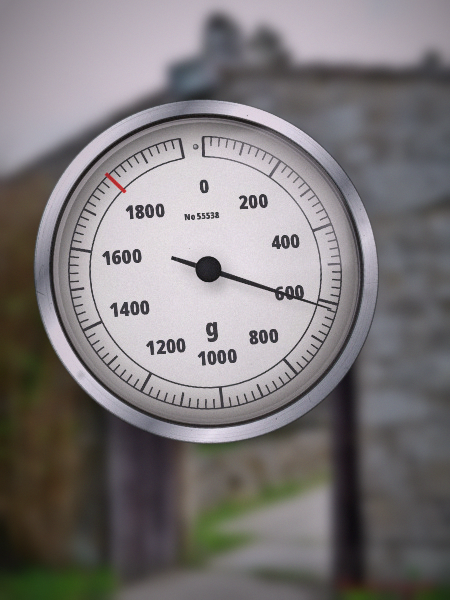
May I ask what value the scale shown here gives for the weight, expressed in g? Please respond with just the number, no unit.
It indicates 620
